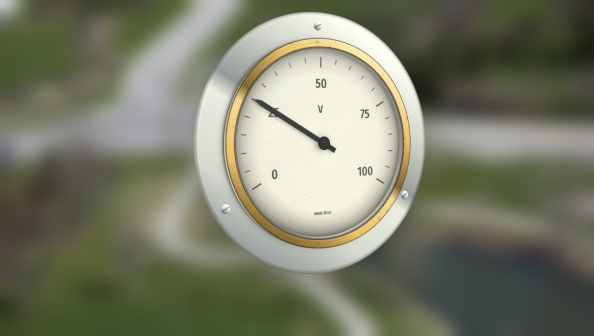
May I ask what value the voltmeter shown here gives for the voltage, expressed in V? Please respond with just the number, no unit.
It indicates 25
